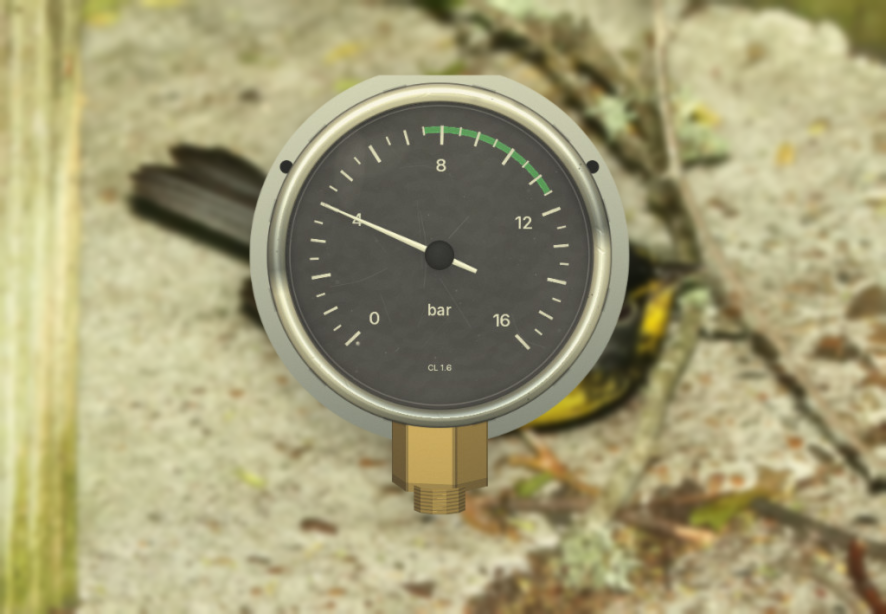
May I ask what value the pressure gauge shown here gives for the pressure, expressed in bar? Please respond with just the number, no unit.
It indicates 4
